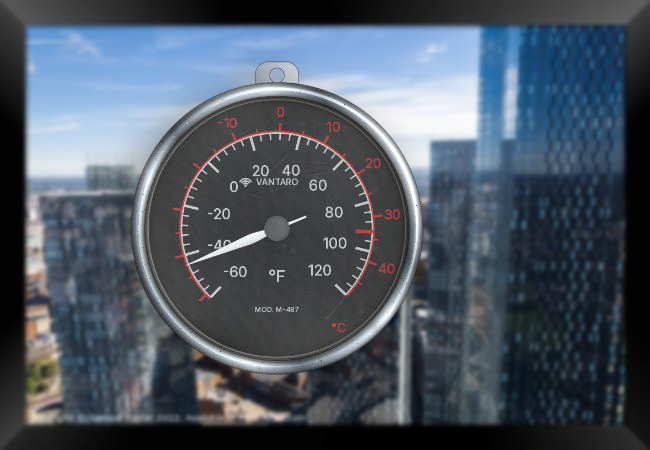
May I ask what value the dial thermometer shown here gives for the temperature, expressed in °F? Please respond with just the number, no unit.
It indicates -44
